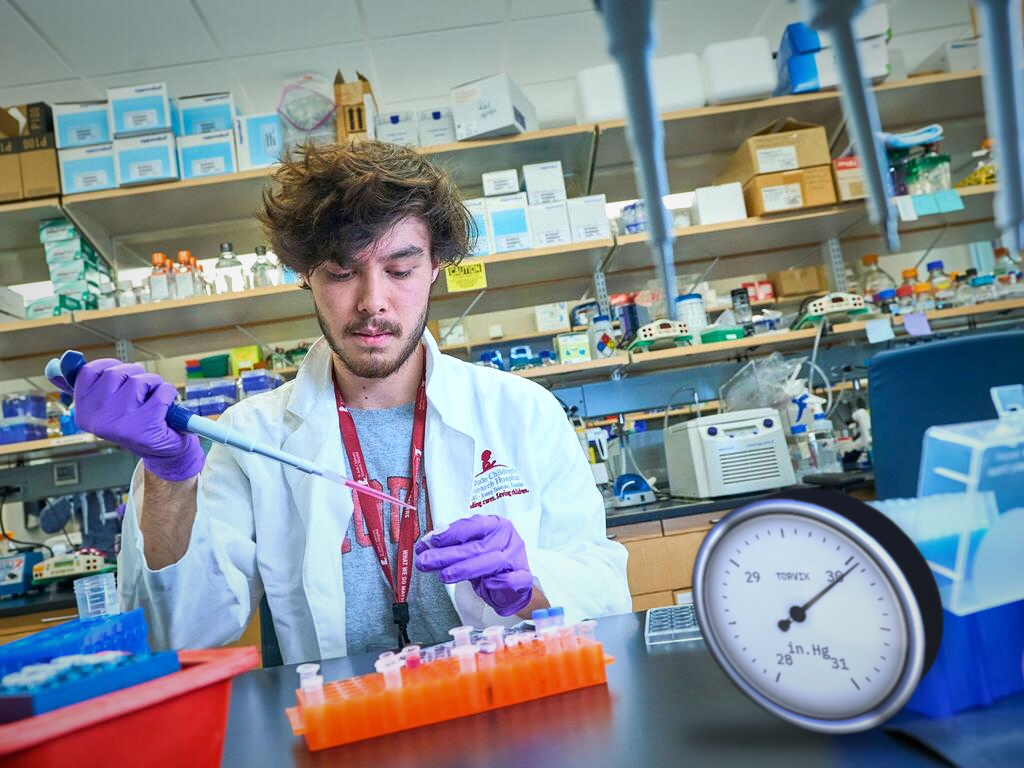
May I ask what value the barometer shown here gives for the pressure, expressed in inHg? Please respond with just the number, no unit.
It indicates 30.05
